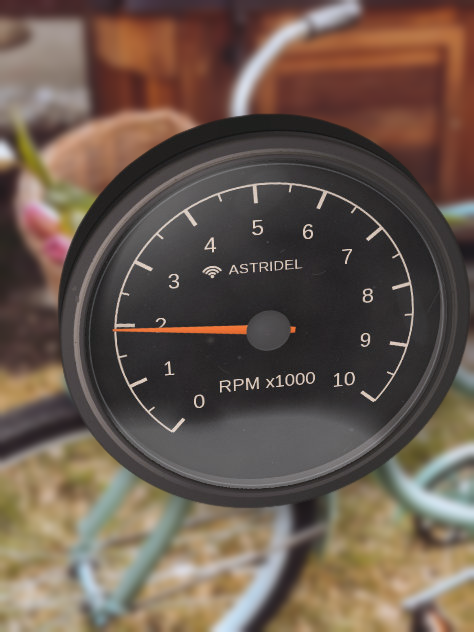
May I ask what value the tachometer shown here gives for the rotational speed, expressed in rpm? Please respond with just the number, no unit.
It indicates 2000
